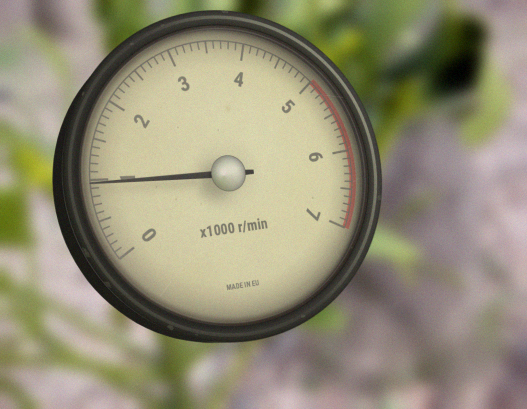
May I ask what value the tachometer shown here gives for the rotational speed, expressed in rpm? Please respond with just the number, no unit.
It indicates 950
